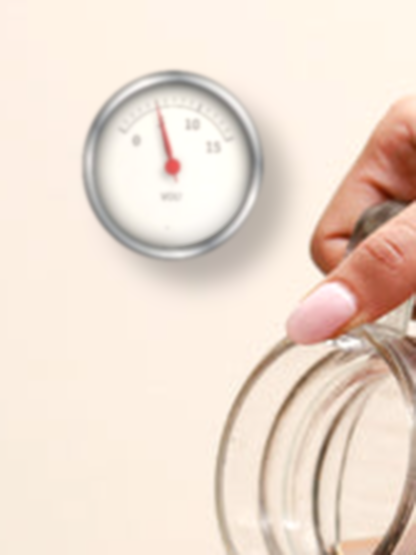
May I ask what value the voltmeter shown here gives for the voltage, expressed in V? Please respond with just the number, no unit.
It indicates 5
